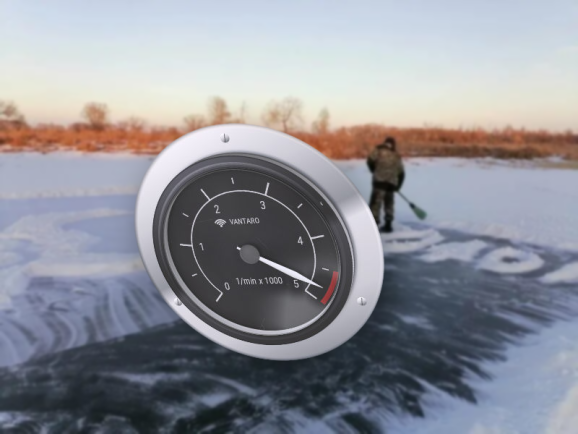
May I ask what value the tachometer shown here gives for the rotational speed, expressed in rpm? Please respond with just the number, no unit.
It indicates 4750
